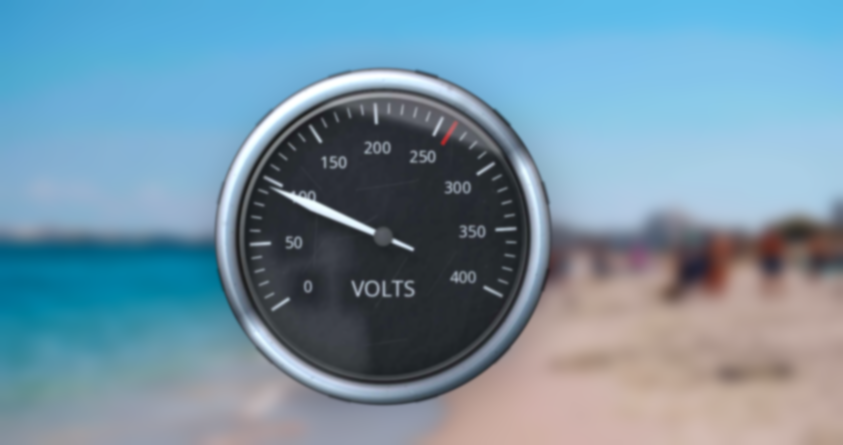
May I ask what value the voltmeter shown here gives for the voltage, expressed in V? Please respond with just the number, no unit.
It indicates 95
